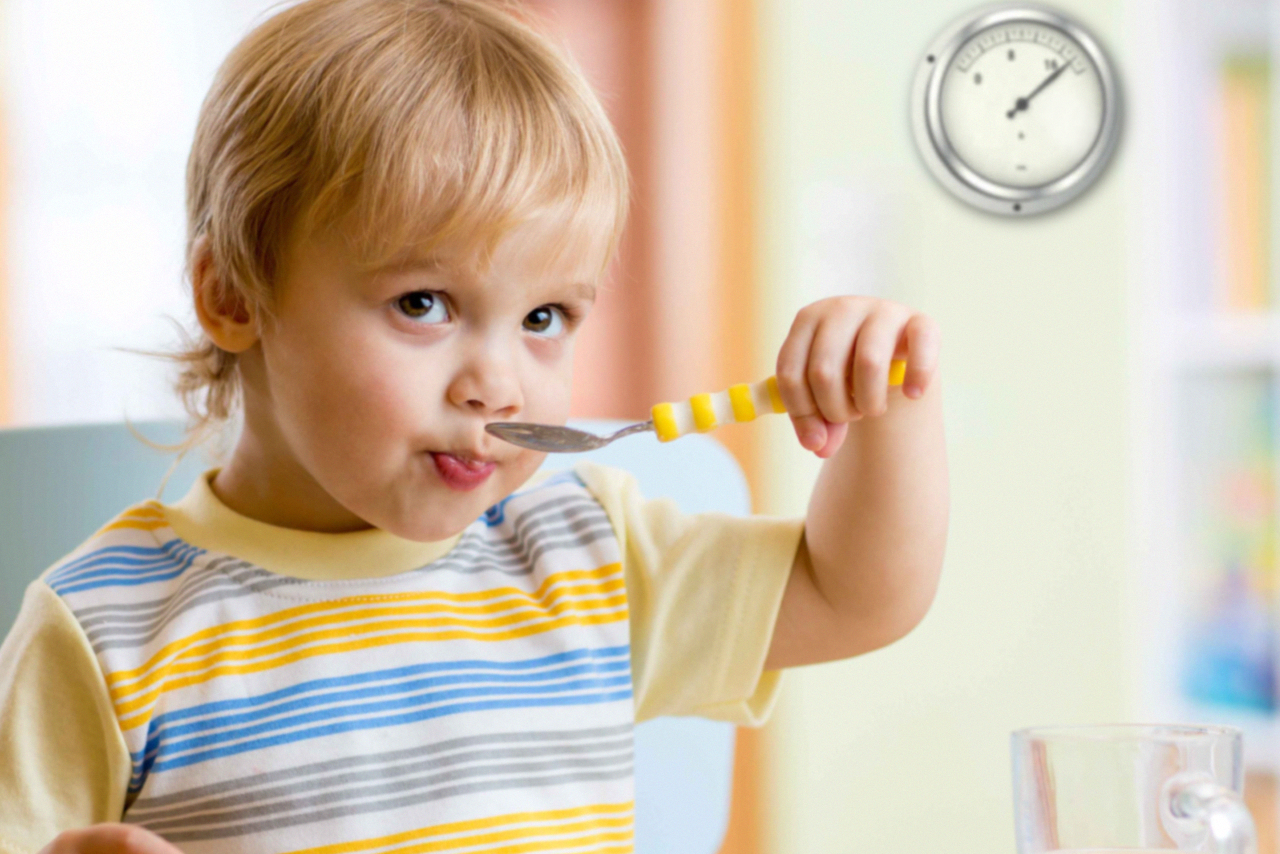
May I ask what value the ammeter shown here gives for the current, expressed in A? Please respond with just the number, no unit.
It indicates 18
